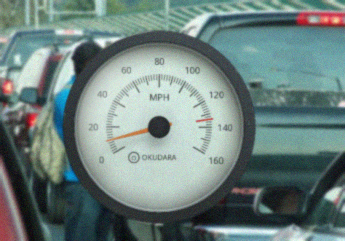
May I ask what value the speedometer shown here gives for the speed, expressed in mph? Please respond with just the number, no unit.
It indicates 10
